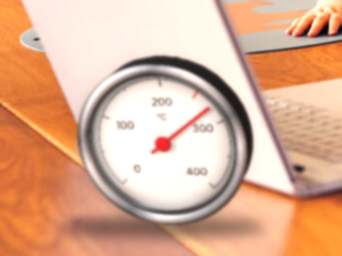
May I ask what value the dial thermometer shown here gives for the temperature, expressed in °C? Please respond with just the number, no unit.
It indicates 275
